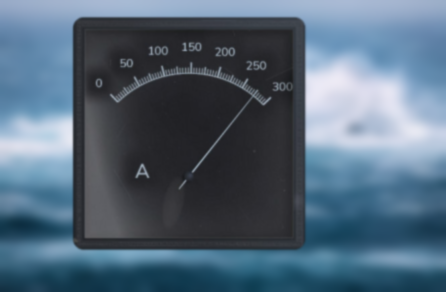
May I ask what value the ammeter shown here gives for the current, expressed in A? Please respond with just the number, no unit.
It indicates 275
